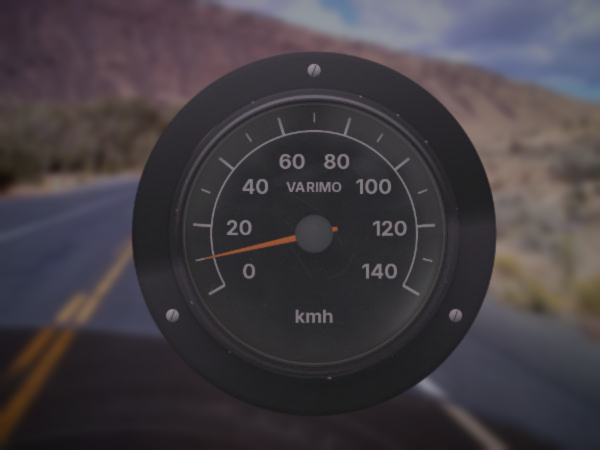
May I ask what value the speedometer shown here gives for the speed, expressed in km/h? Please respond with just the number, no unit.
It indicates 10
